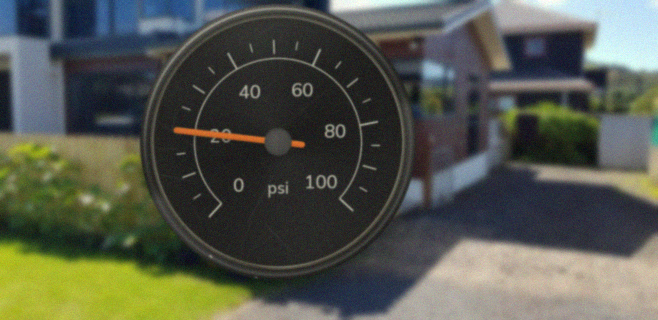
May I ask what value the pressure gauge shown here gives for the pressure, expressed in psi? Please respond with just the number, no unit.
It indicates 20
